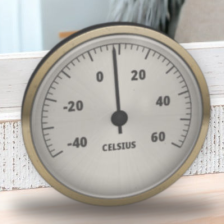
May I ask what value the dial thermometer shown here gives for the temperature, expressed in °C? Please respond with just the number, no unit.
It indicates 8
